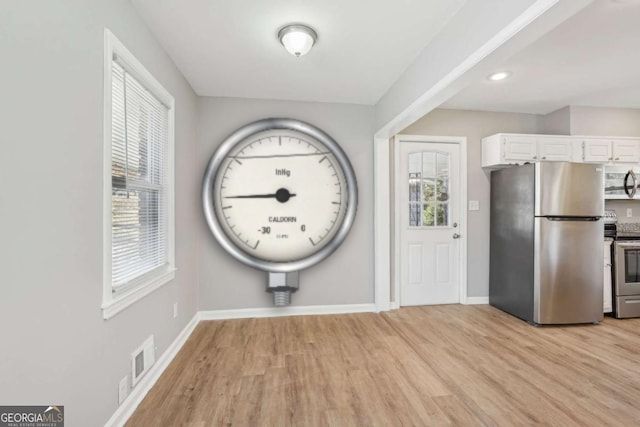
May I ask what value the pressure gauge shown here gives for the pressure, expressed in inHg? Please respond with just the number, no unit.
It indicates -24
